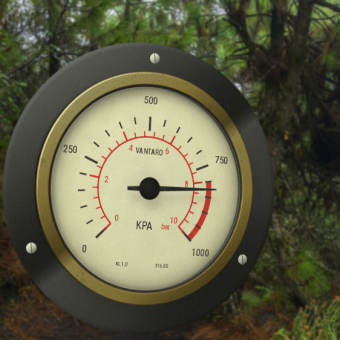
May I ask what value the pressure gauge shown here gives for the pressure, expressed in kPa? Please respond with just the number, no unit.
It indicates 825
